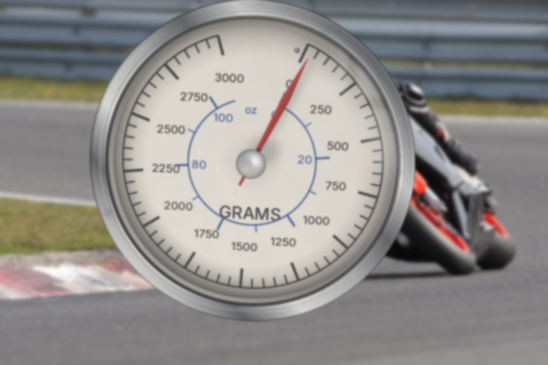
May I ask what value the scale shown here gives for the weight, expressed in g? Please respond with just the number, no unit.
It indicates 25
